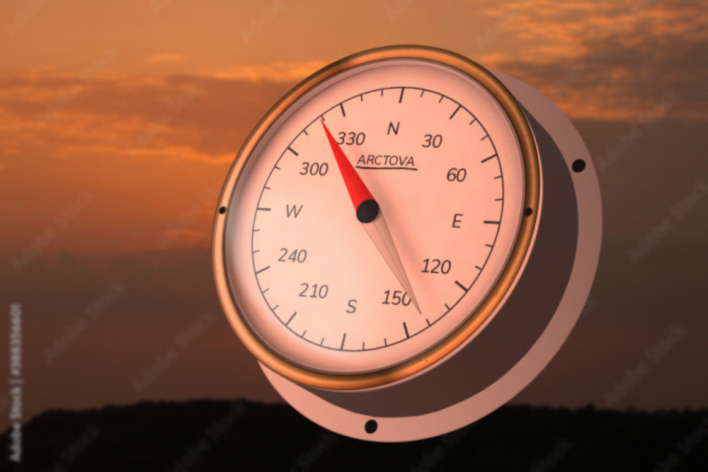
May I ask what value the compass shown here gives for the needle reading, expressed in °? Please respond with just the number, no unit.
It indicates 320
